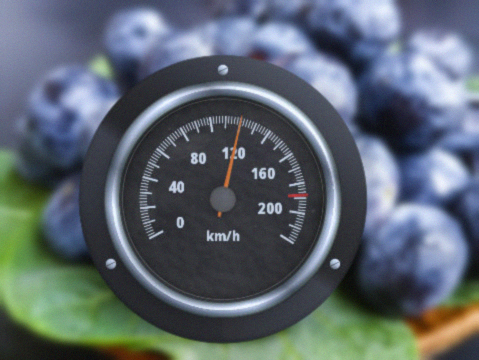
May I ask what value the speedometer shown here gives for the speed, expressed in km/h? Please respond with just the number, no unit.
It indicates 120
